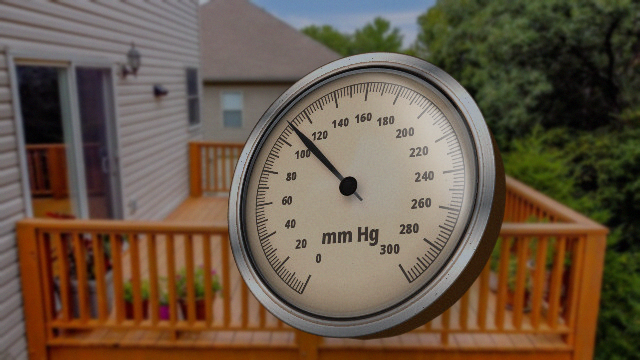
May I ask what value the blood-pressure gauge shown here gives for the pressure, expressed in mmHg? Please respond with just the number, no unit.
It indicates 110
